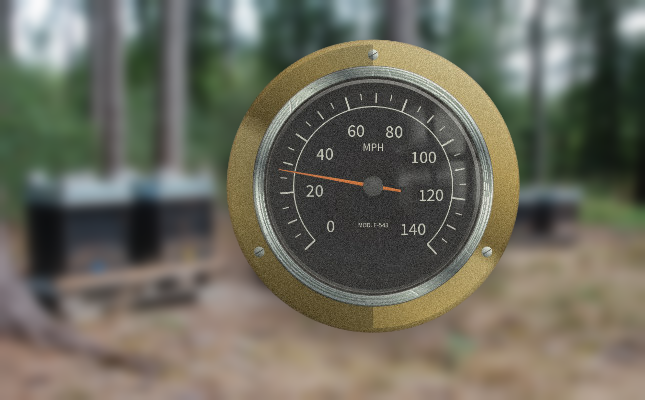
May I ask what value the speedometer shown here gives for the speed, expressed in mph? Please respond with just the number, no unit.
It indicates 27.5
